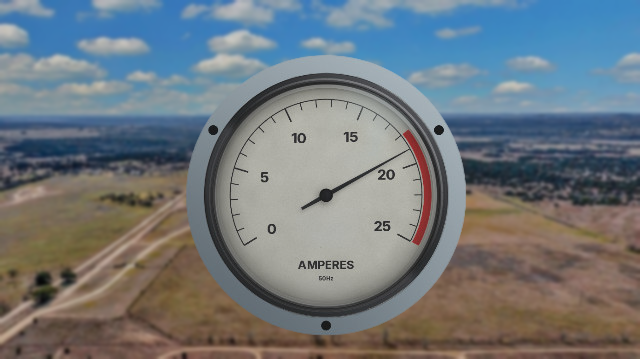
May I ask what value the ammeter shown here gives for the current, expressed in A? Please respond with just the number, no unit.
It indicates 19
